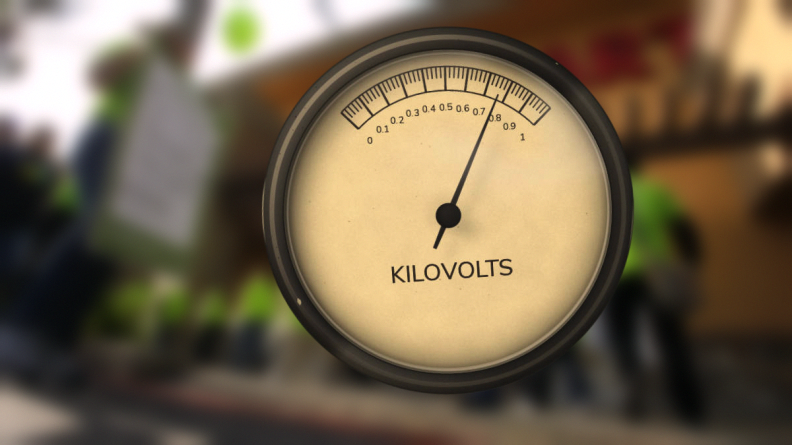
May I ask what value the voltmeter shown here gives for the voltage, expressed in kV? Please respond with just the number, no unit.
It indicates 0.76
